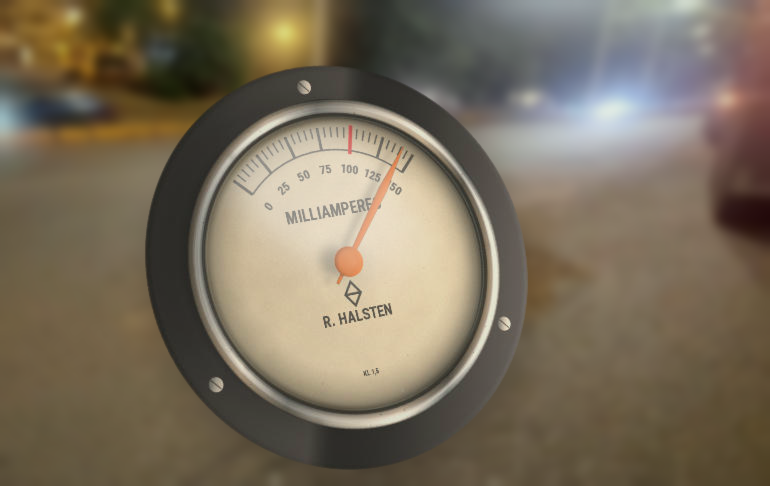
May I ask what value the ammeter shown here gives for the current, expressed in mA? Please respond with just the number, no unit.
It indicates 140
